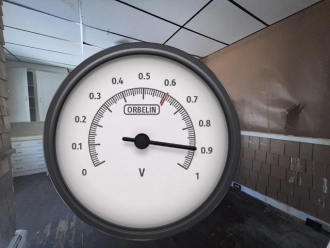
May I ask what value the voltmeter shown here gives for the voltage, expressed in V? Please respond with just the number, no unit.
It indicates 0.9
